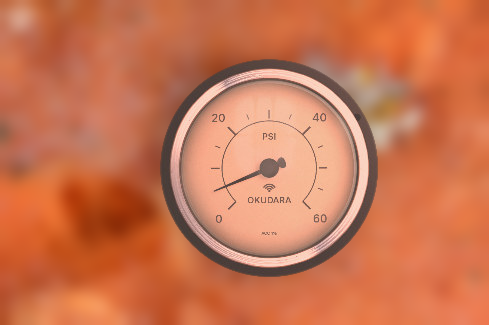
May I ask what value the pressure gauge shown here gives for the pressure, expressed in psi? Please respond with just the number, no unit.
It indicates 5
